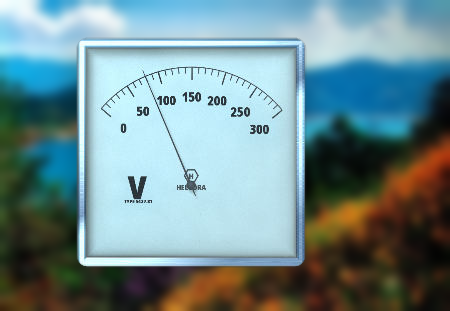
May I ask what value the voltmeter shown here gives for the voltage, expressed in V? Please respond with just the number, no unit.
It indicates 80
